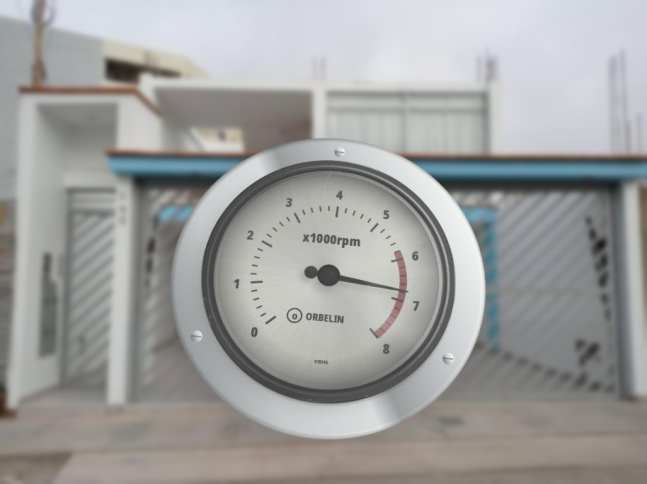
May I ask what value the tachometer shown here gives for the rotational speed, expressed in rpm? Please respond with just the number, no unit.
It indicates 6800
